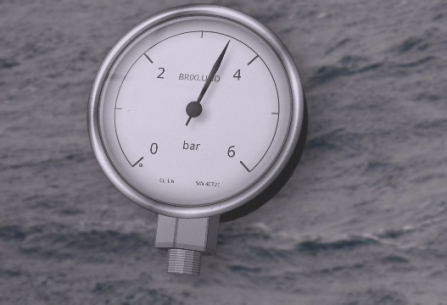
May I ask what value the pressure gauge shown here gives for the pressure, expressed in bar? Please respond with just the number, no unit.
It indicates 3.5
